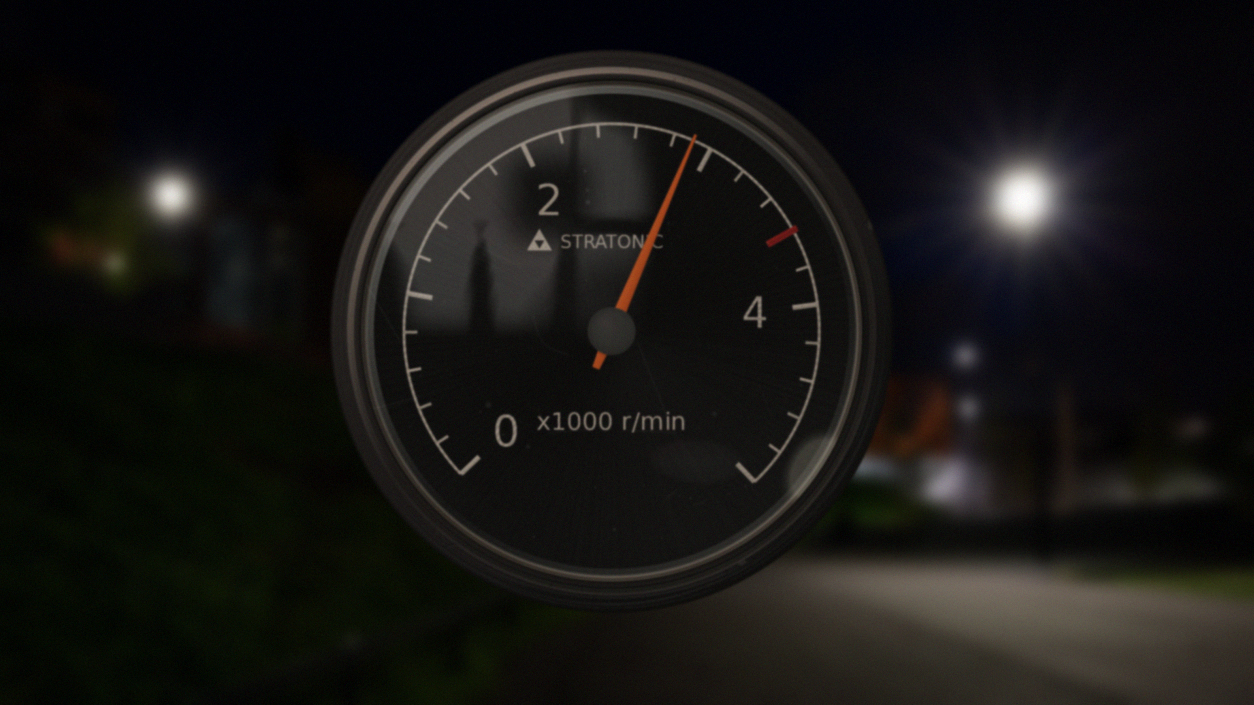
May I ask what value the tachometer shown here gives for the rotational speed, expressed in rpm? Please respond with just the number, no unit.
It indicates 2900
